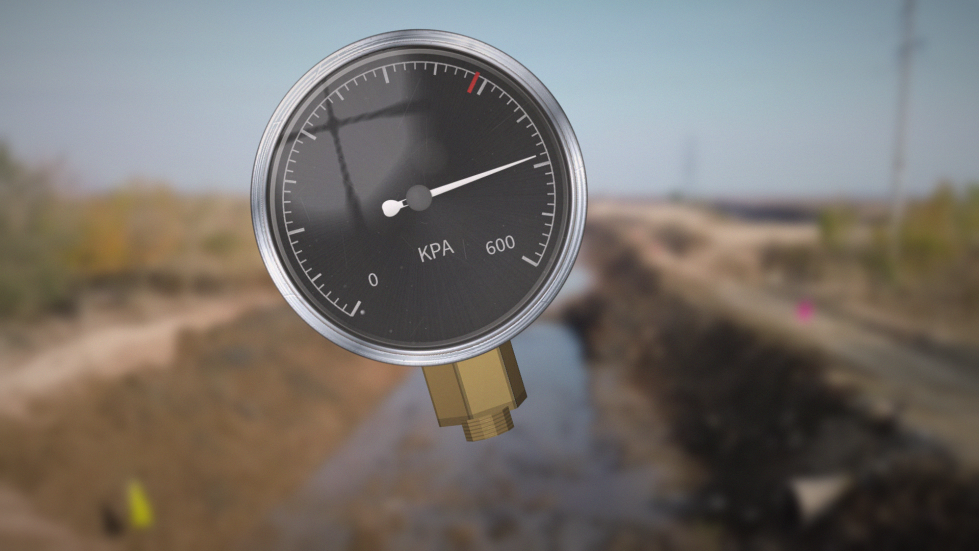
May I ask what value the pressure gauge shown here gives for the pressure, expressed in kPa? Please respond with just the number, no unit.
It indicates 490
